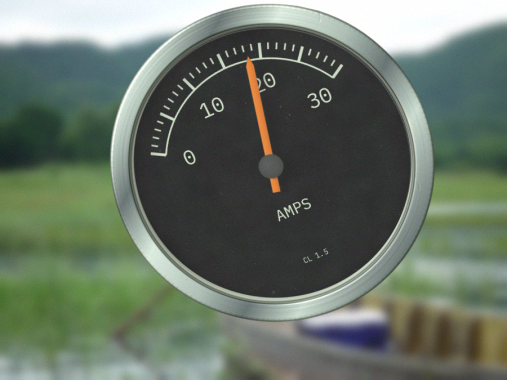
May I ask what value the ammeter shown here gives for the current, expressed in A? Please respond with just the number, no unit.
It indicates 18.5
